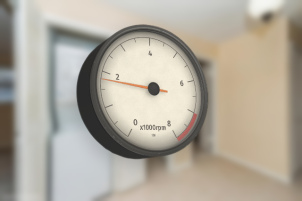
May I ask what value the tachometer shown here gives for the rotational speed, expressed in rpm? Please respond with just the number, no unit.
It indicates 1750
